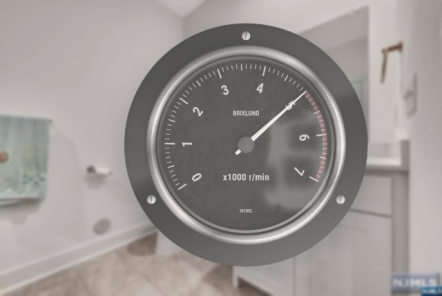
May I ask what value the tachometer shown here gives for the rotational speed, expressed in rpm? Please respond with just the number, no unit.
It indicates 5000
